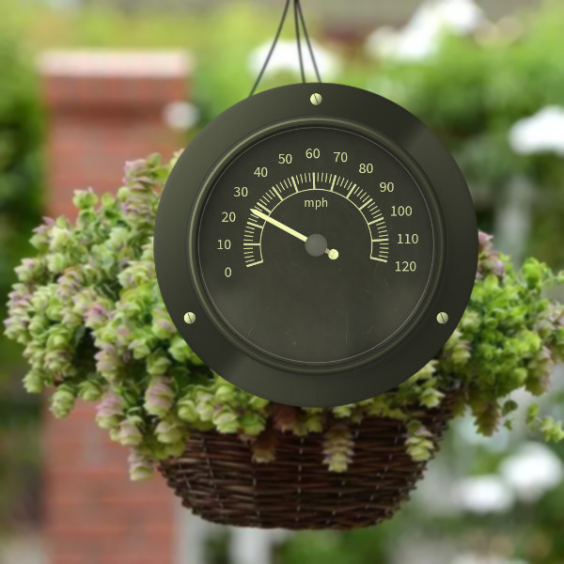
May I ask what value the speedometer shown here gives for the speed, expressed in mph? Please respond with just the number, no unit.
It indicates 26
